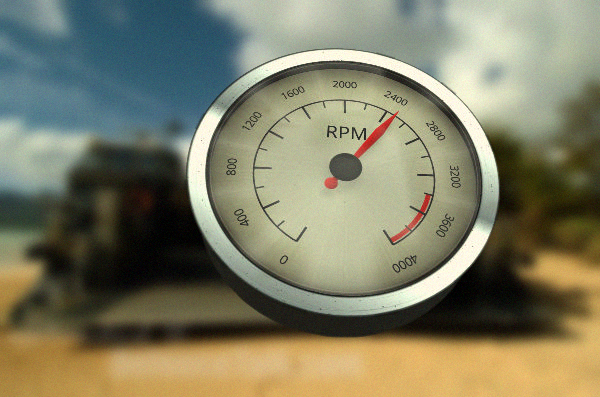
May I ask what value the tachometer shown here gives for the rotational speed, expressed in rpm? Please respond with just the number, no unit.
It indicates 2500
